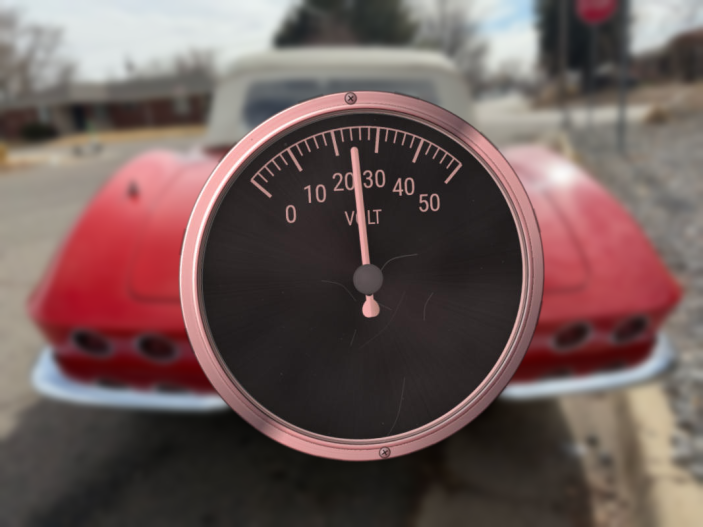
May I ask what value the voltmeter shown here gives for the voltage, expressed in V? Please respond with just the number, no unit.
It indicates 24
